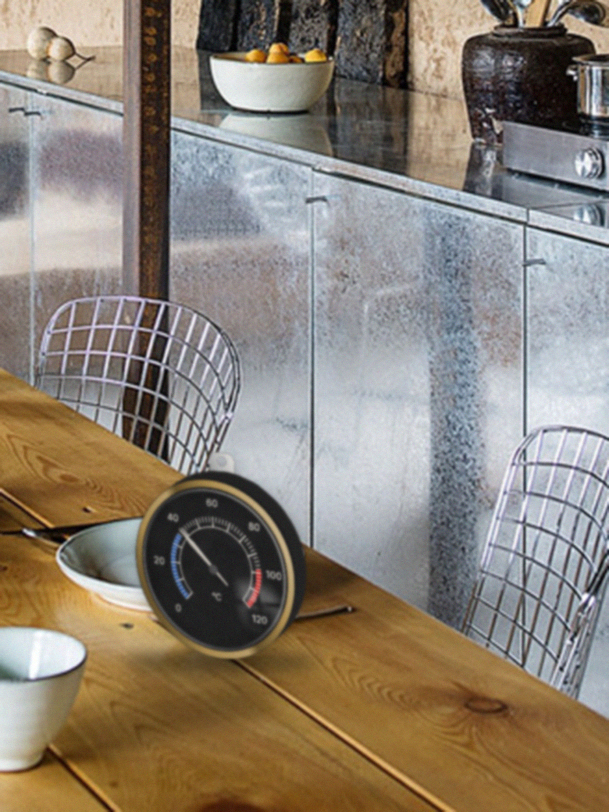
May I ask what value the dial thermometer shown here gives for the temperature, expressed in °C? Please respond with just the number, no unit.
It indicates 40
